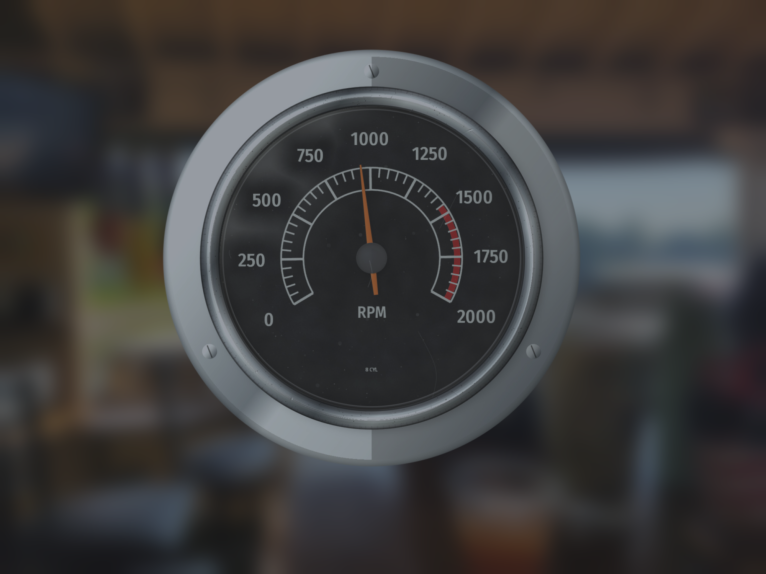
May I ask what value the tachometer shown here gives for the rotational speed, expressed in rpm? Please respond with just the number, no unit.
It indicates 950
